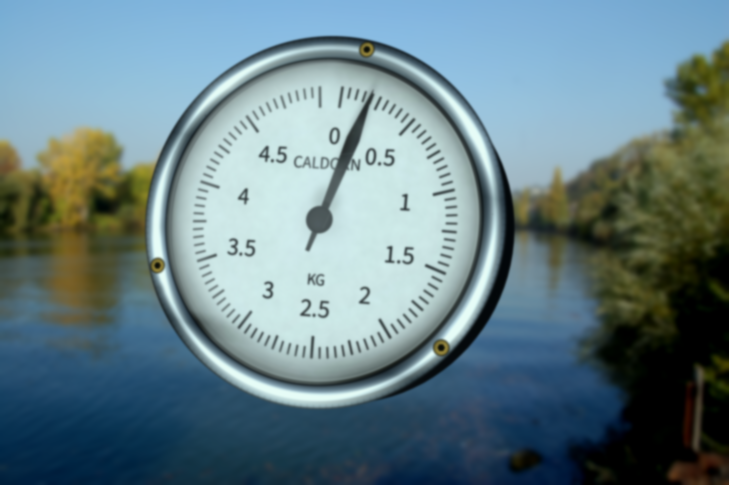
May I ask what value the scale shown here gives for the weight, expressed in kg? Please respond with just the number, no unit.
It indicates 0.2
